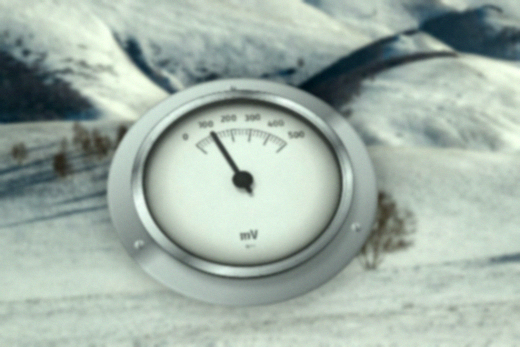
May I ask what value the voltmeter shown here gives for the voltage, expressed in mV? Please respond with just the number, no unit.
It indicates 100
